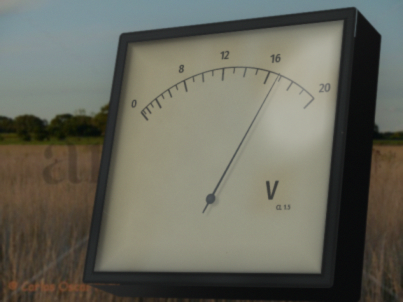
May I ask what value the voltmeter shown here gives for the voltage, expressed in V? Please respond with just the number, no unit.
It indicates 17
